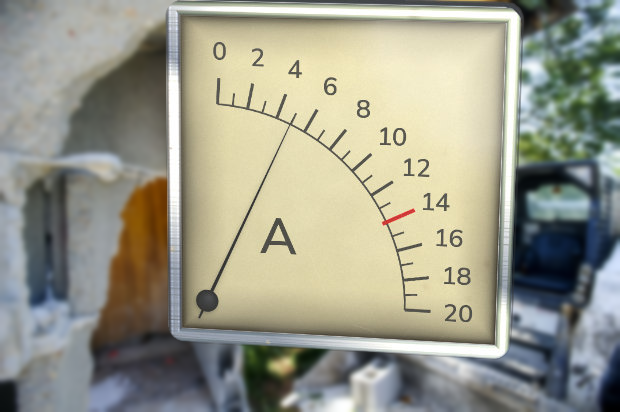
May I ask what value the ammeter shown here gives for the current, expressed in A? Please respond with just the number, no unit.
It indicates 5
